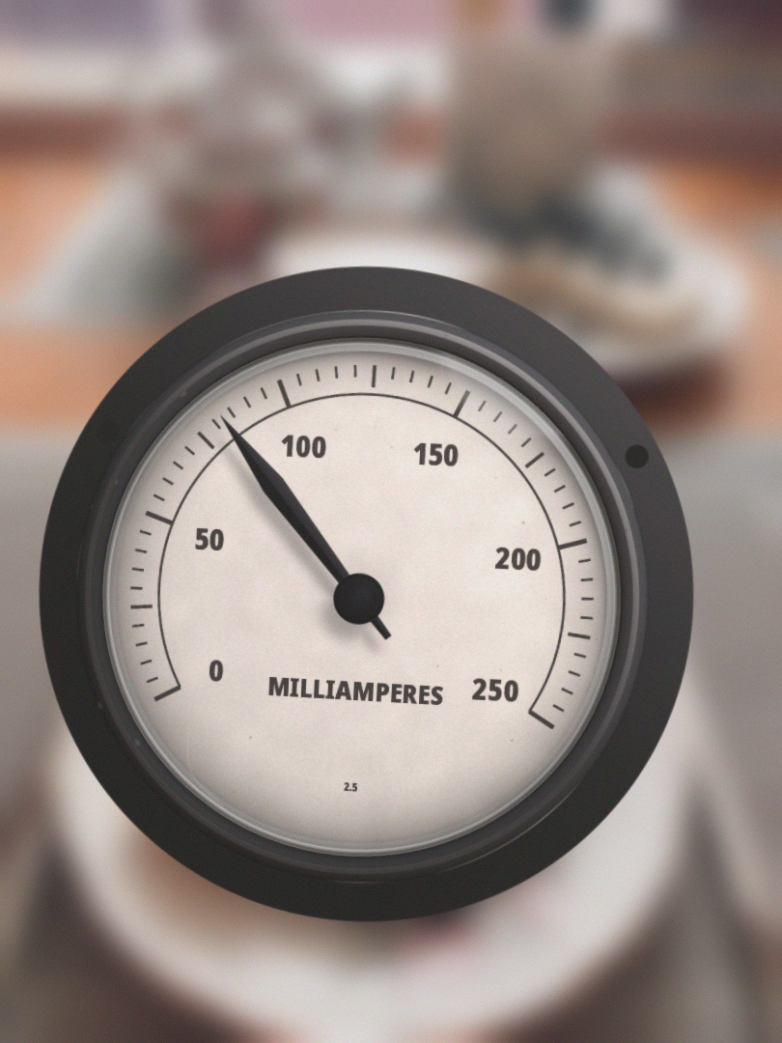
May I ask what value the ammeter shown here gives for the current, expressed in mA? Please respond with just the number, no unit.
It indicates 82.5
